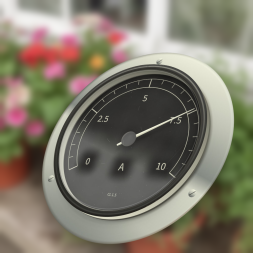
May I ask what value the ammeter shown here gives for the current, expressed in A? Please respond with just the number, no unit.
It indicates 7.5
